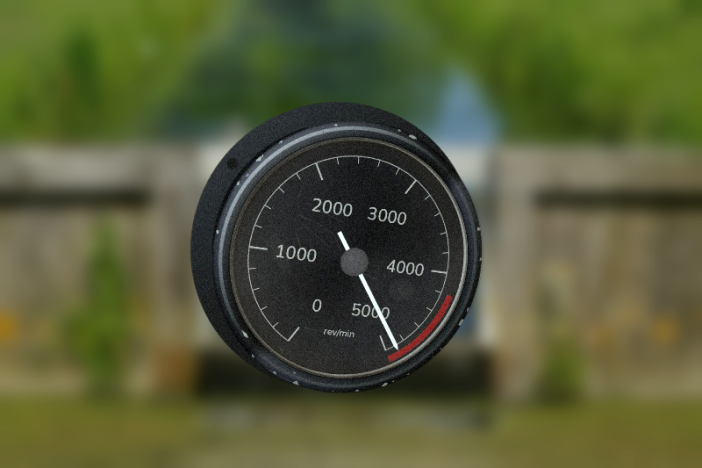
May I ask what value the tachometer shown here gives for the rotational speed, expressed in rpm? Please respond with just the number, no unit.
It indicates 4900
